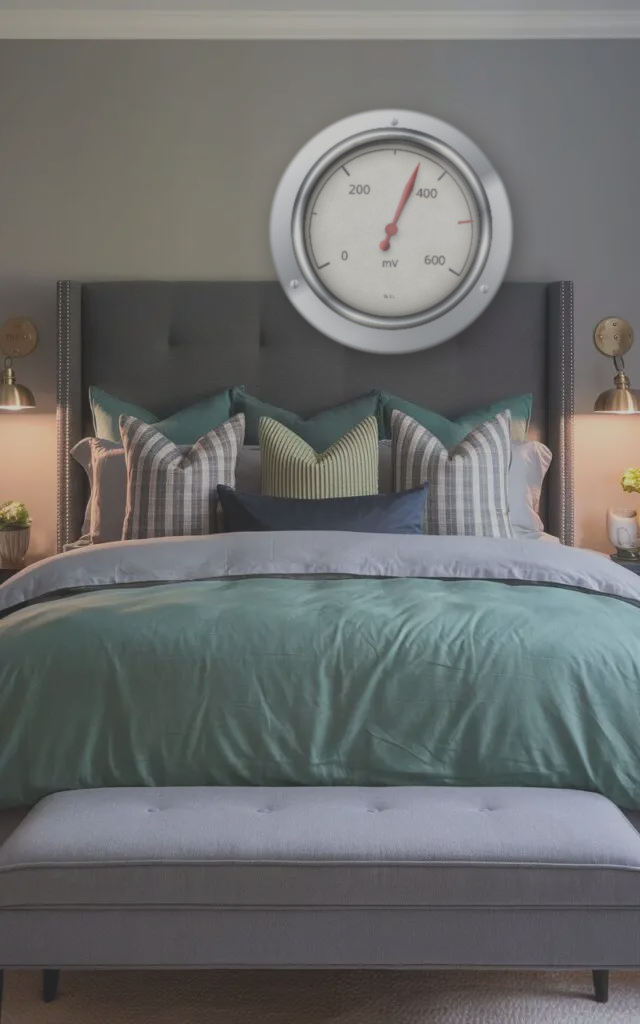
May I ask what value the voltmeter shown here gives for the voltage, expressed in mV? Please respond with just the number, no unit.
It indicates 350
